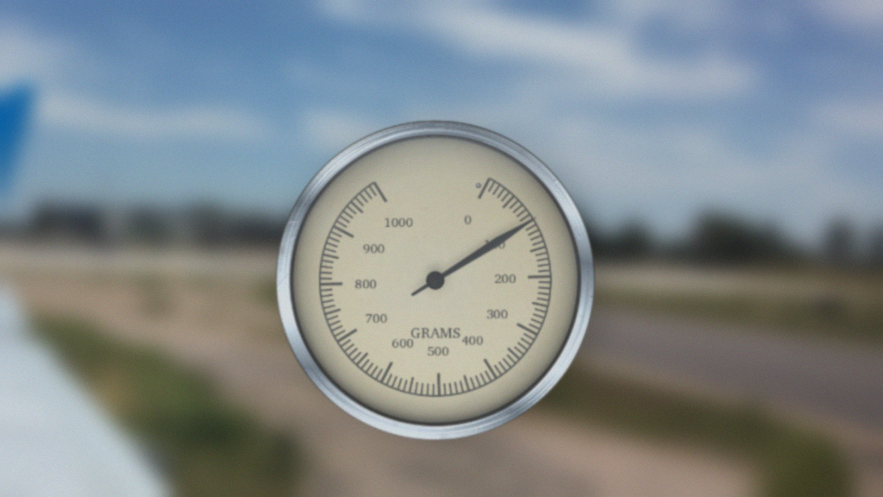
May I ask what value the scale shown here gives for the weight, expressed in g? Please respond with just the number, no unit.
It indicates 100
